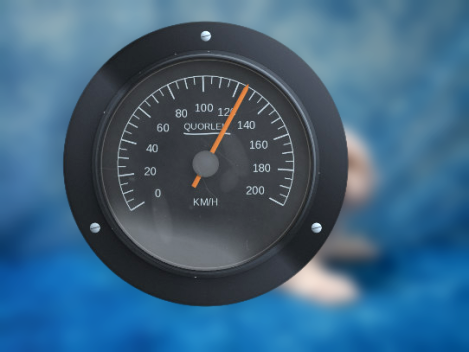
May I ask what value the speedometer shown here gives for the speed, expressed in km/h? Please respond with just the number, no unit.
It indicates 125
